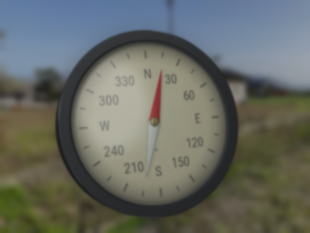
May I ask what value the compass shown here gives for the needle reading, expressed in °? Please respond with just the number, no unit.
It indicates 15
